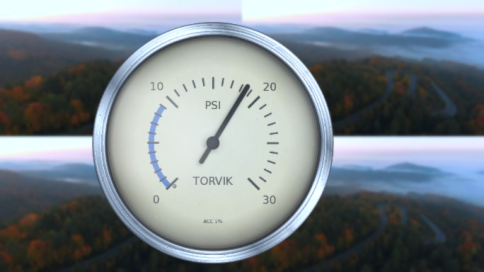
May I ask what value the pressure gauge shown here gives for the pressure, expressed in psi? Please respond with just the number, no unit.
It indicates 18.5
